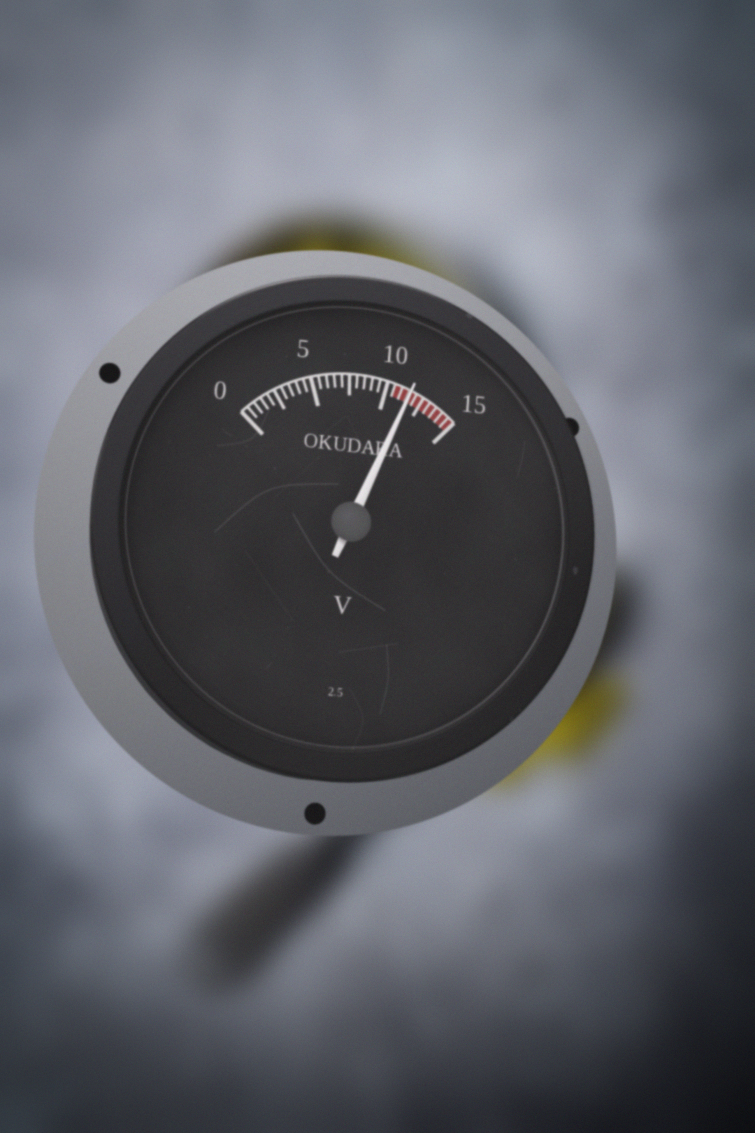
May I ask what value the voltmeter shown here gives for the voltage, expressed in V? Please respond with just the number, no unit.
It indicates 11.5
